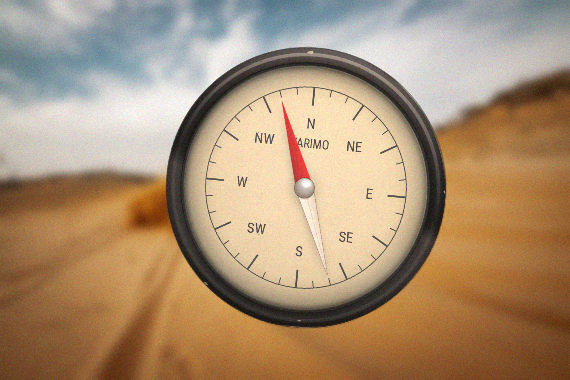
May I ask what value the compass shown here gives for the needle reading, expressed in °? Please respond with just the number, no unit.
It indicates 340
